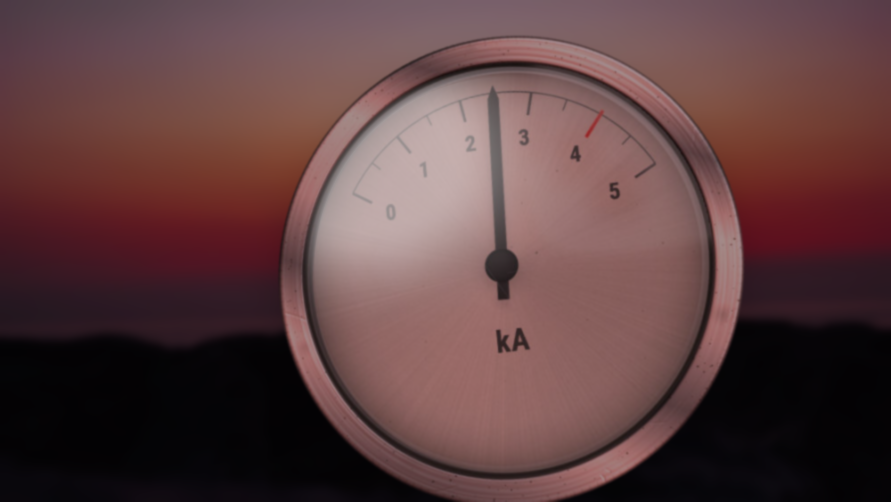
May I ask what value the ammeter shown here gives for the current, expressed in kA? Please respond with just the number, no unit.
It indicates 2.5
